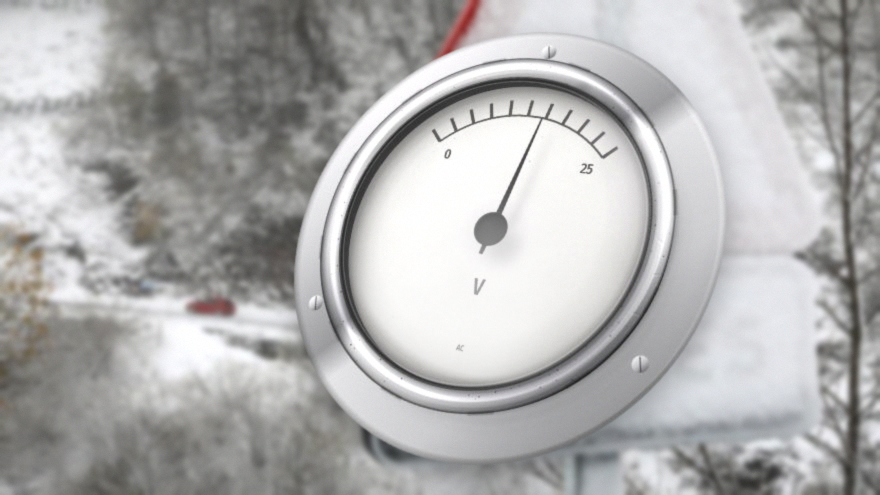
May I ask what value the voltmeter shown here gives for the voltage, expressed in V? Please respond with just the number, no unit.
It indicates 15
